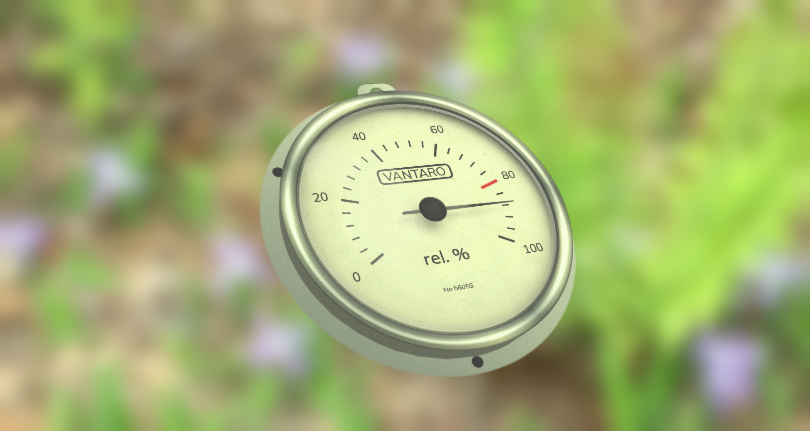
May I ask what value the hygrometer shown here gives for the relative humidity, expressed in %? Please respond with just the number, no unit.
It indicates 88
